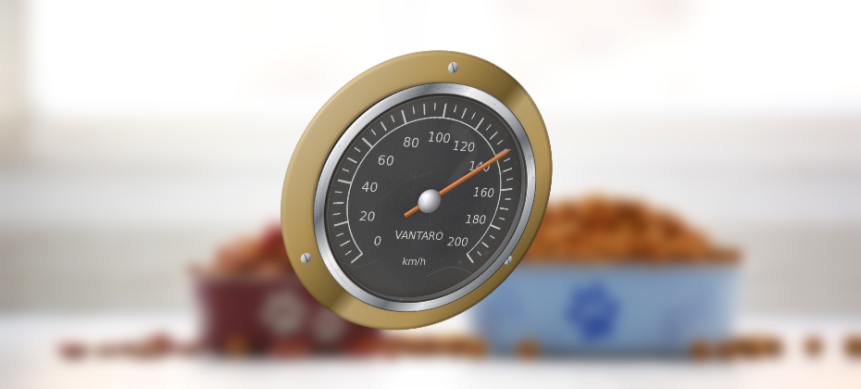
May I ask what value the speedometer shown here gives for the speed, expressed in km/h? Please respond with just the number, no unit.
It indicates 140
